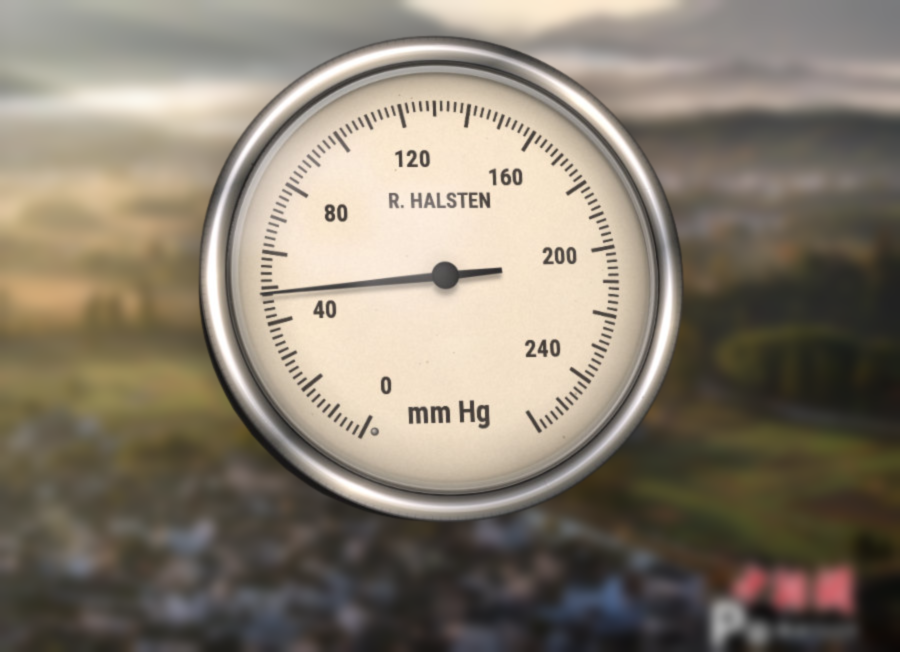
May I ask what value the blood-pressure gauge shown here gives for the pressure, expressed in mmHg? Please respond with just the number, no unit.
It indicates 48
